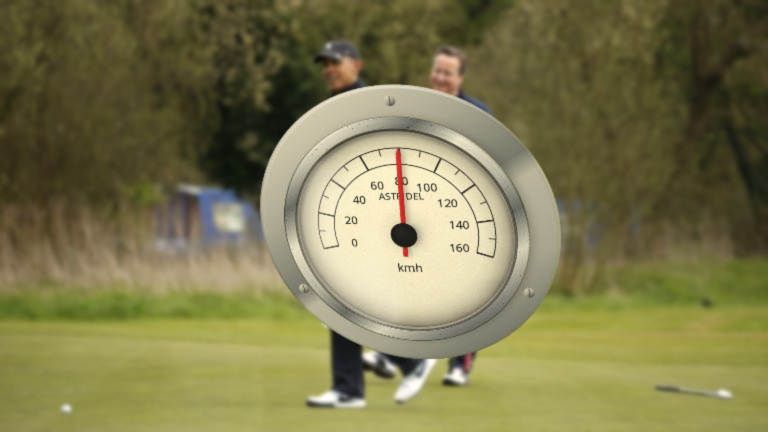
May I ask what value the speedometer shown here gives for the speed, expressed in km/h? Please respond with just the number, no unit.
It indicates 80
